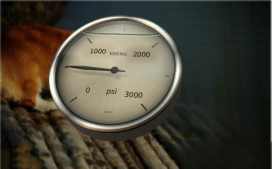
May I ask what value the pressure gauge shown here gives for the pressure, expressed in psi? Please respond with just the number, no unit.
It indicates 500
